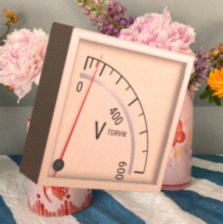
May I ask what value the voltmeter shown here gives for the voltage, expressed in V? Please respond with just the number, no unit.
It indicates 150
